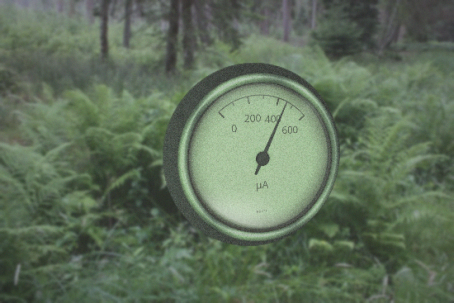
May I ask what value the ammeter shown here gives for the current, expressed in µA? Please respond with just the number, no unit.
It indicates 450
